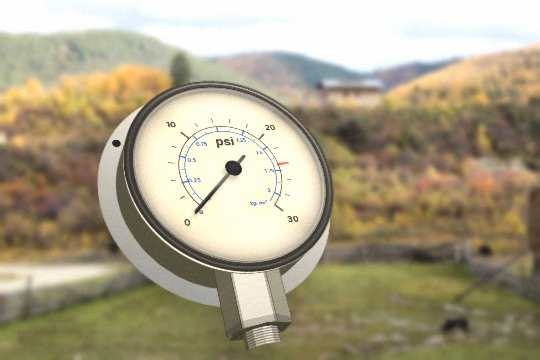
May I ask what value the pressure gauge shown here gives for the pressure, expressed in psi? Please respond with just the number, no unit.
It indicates 0
